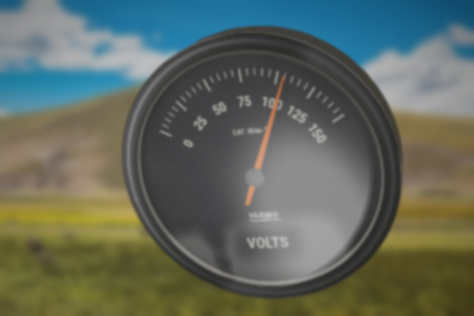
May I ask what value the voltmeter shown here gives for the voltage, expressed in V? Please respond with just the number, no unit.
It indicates 105
